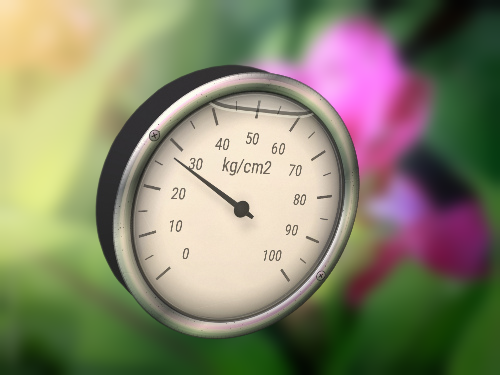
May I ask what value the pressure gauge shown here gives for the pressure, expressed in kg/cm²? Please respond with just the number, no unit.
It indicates 27.5
